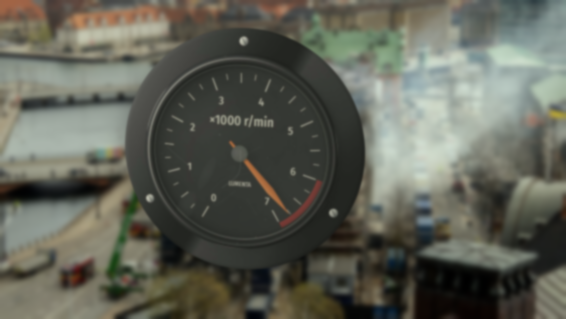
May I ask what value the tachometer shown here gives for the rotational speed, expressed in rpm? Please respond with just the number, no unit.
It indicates 6750
